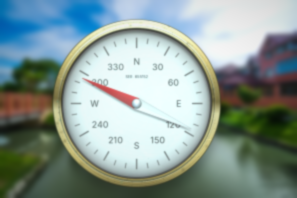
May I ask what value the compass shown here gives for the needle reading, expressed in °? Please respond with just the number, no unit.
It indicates 295
